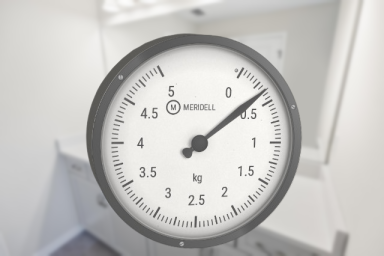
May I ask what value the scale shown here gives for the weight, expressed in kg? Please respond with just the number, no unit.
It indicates 0.35
